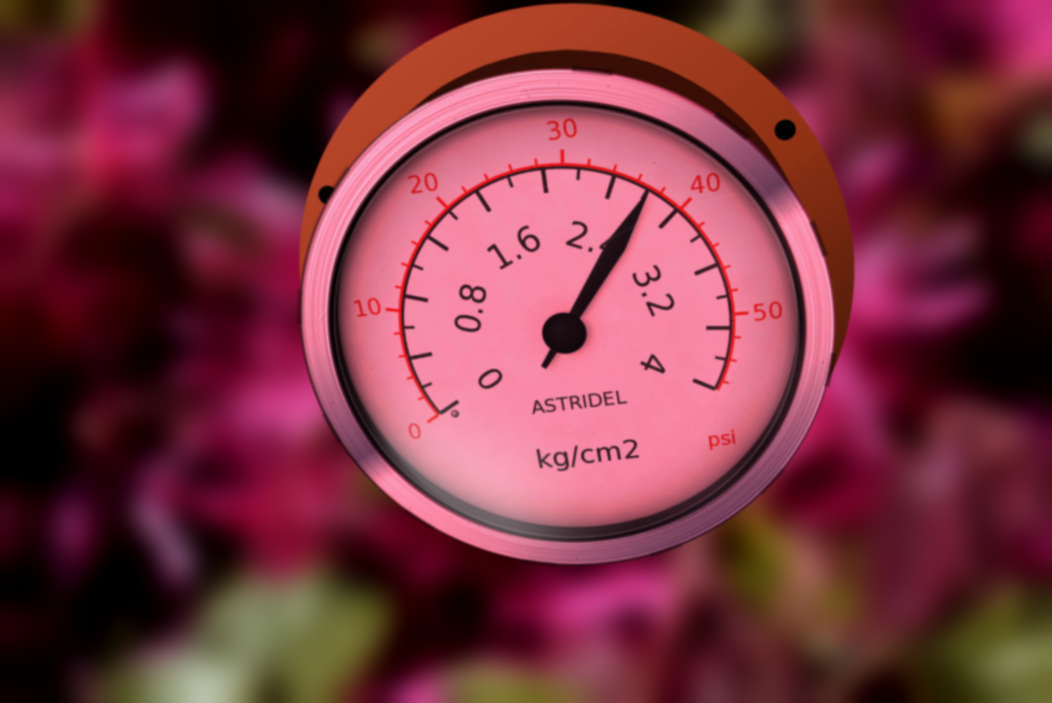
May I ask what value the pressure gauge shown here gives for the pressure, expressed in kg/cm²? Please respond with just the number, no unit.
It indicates 2.6
